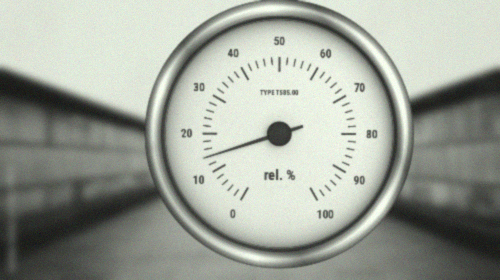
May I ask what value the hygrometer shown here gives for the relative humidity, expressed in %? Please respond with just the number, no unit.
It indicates 14
